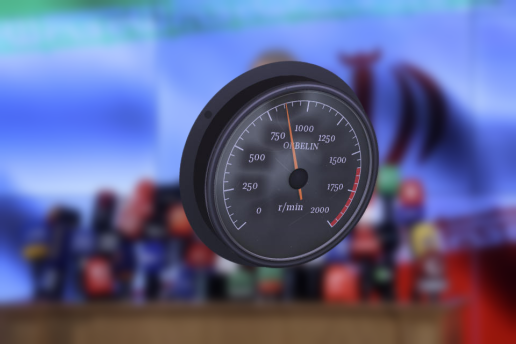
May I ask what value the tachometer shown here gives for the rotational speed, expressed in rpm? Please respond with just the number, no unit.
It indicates 850
